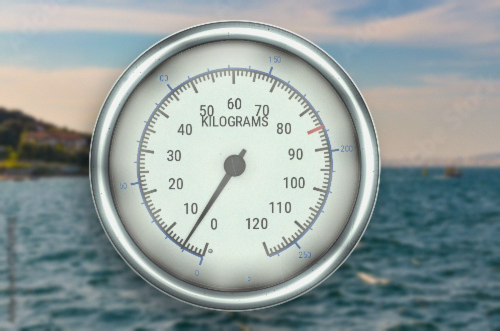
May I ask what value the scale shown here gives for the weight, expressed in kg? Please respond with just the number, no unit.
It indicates 5
